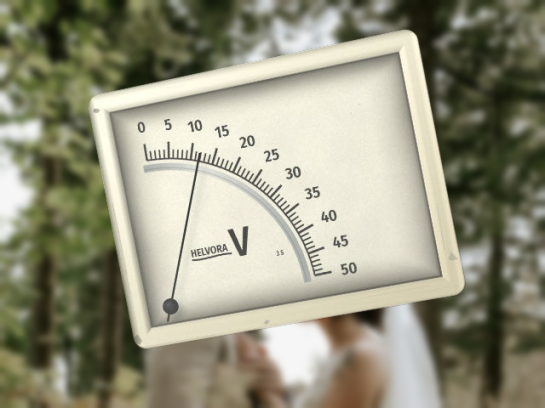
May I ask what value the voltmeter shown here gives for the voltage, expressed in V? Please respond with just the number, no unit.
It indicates 12
